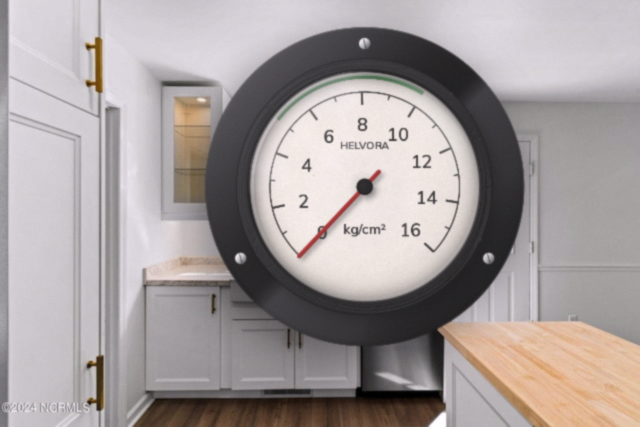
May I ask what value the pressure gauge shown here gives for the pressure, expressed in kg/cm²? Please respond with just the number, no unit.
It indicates 0
